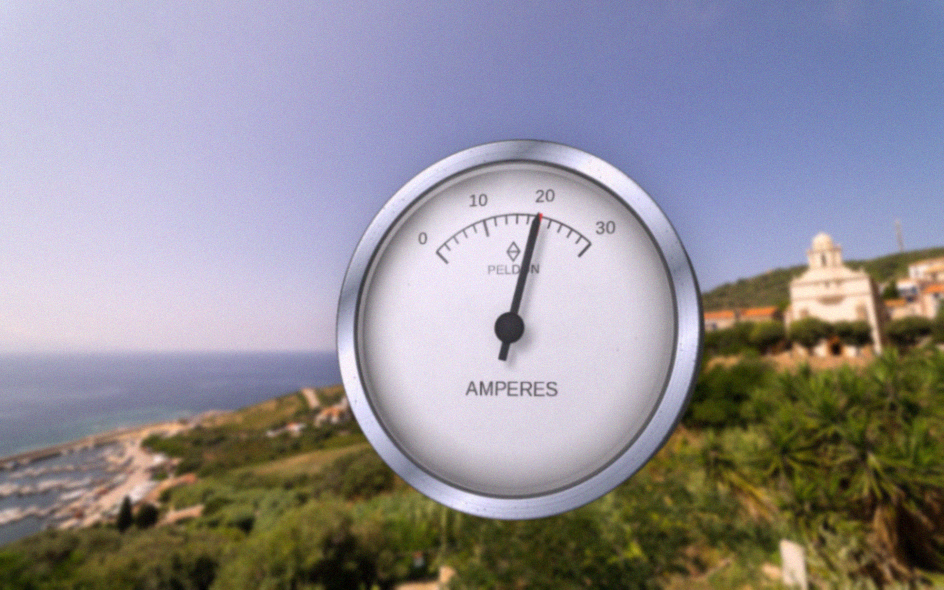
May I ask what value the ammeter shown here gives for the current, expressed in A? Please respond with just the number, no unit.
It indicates 20
